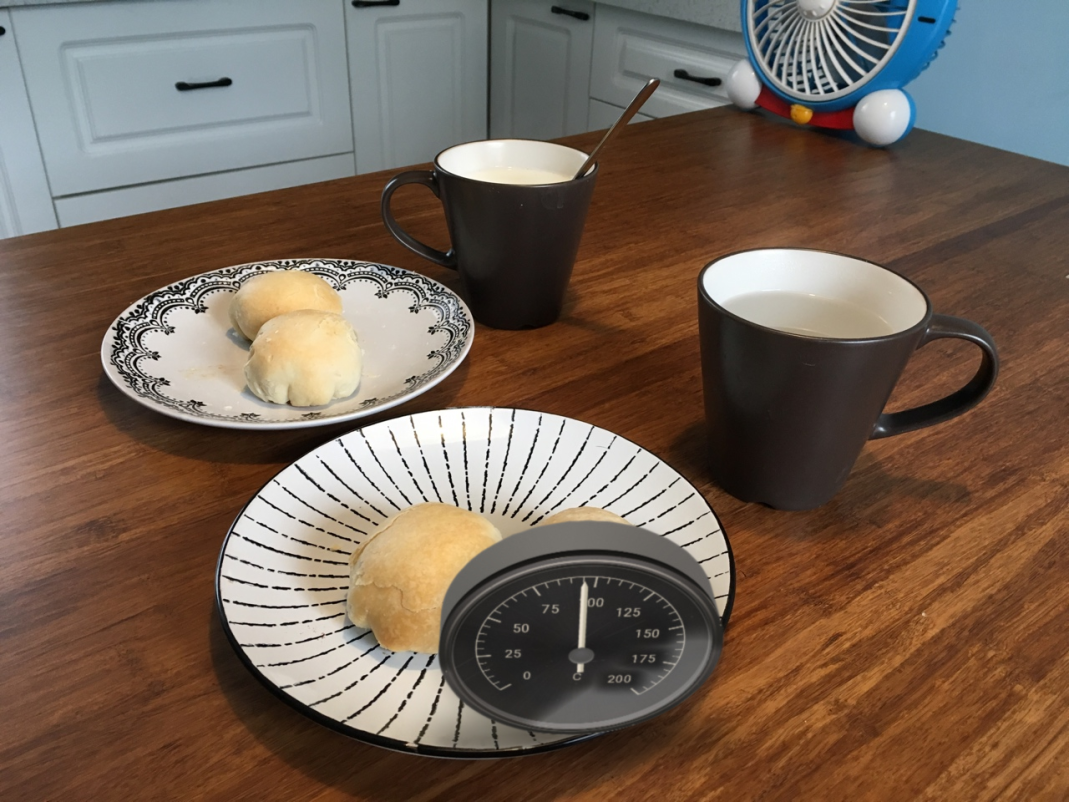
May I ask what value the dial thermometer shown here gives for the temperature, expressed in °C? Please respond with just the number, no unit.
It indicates 95
